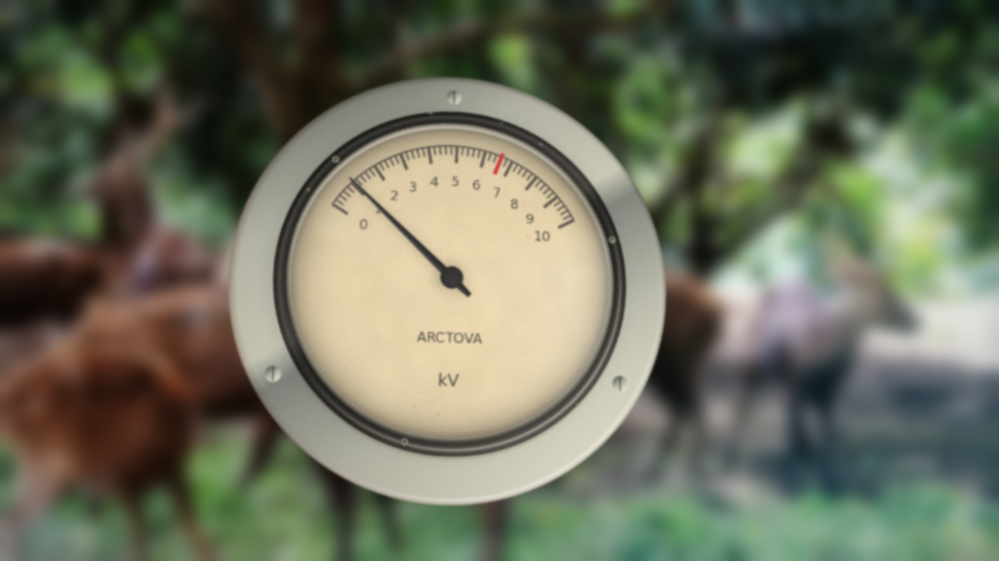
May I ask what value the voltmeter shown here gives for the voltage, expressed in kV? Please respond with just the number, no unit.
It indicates 1
